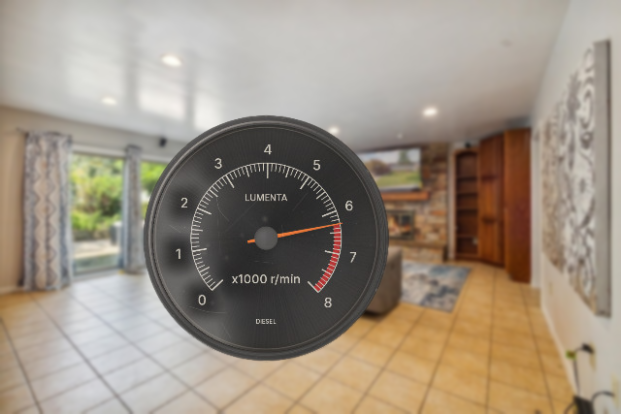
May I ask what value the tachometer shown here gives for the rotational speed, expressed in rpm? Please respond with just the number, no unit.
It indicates 6300
